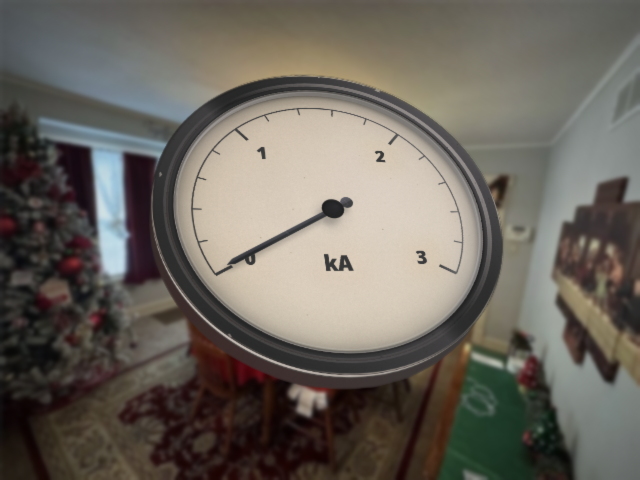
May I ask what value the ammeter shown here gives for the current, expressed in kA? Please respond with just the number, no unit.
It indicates 0
